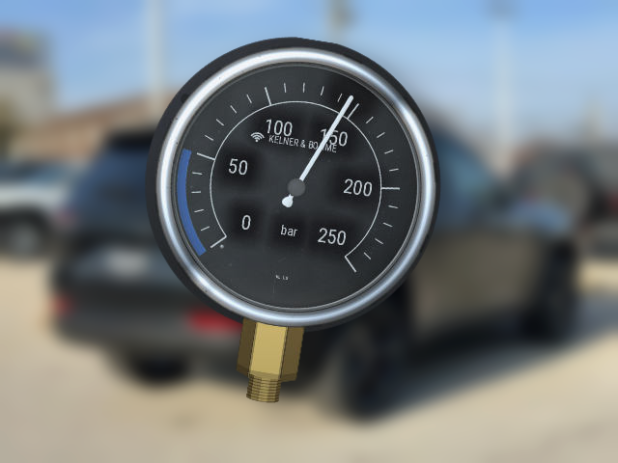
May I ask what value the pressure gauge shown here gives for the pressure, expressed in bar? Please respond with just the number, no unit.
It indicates 145
